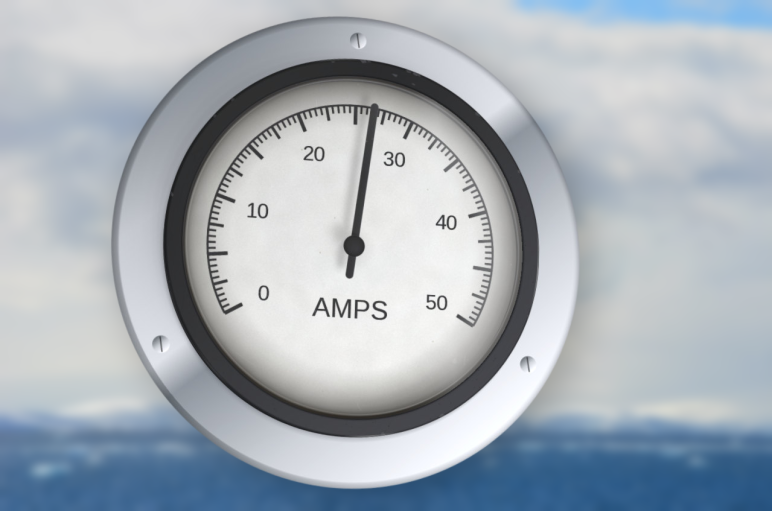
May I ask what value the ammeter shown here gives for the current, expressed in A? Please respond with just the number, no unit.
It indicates 26.5
